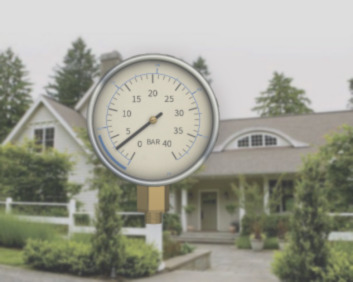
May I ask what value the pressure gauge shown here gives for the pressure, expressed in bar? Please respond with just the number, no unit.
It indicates 3
